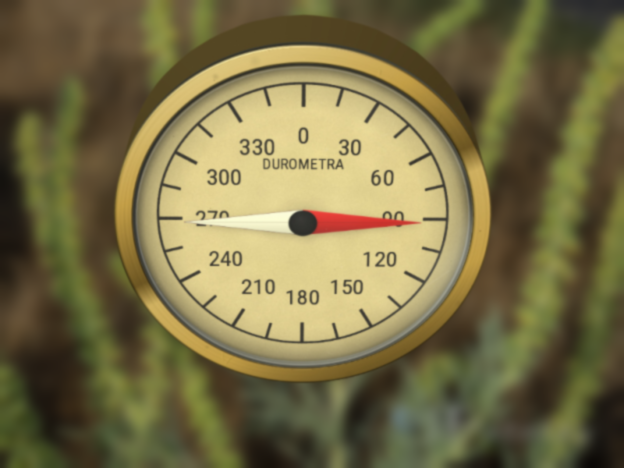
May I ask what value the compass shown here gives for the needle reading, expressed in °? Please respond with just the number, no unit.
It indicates 90
